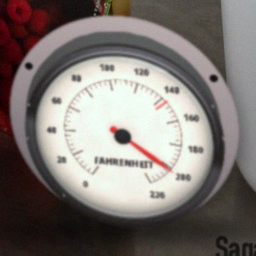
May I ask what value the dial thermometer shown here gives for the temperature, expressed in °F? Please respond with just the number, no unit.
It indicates 200
